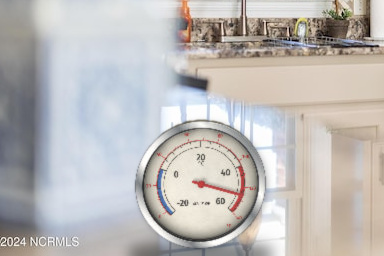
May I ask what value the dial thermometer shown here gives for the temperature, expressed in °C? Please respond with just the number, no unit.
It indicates 52
